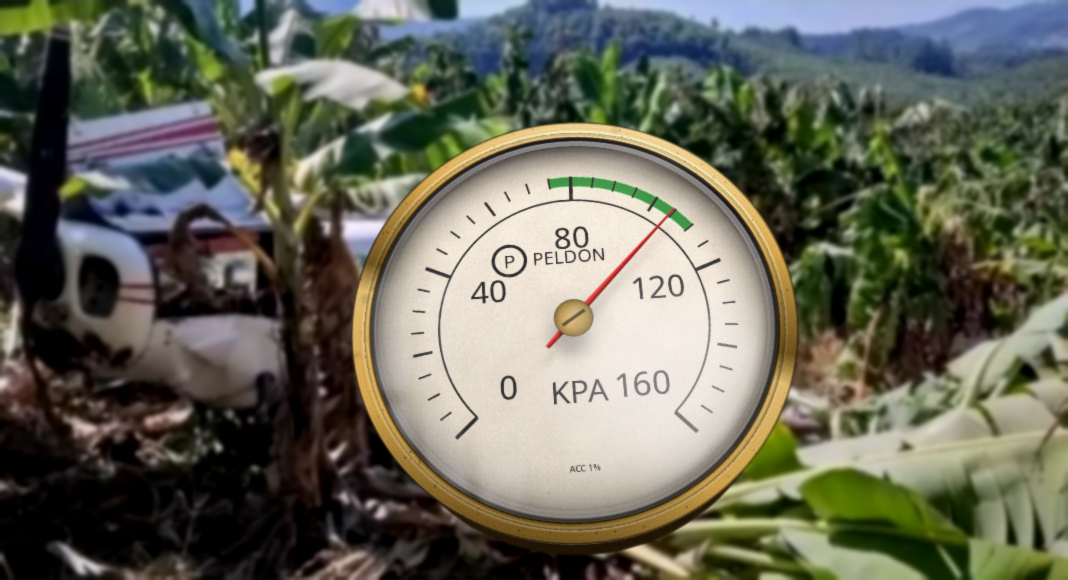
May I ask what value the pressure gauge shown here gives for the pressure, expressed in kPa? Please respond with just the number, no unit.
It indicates 105
